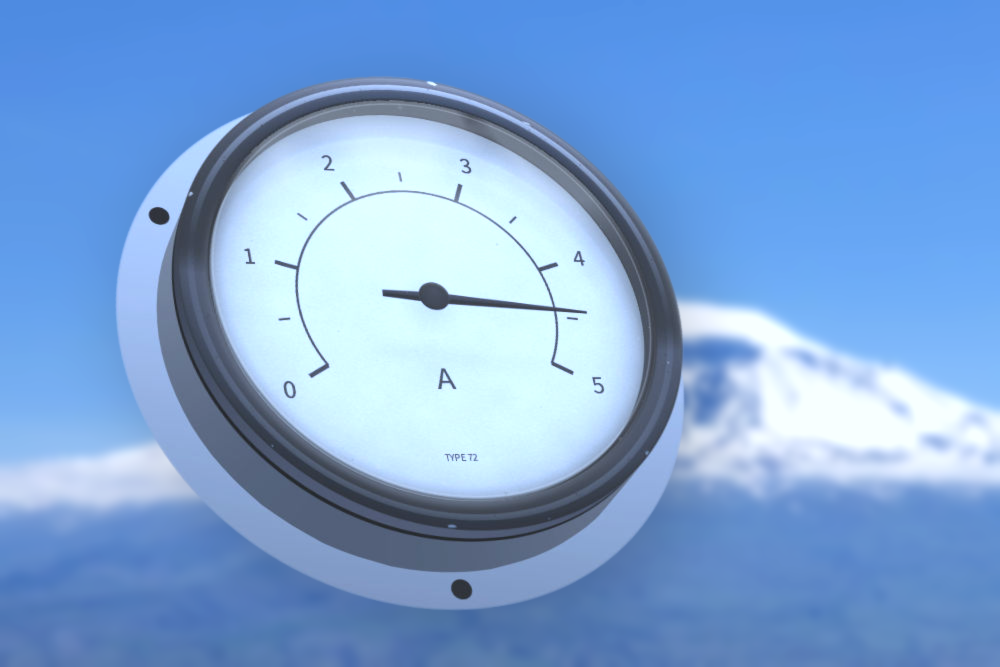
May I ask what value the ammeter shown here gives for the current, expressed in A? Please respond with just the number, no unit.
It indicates 4.5
